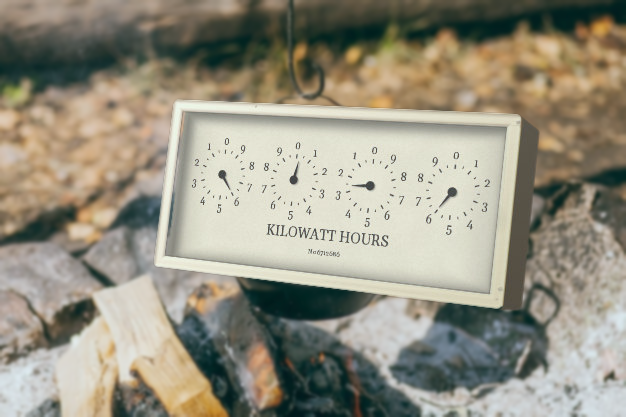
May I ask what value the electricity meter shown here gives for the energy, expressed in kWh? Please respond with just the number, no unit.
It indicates 6026
